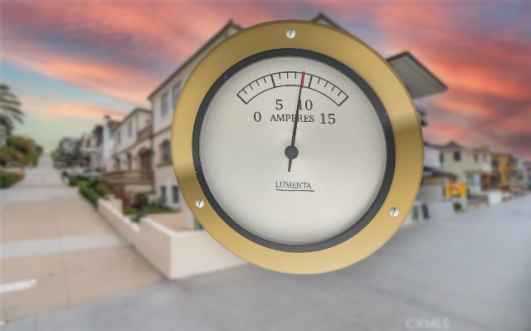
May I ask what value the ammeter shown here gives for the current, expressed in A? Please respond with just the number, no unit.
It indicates 9
